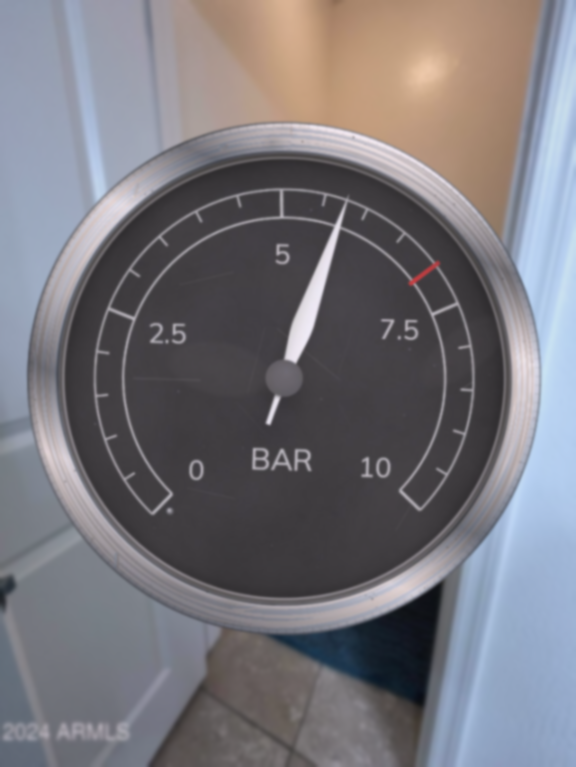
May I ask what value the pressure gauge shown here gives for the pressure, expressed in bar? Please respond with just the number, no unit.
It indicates 5.75
